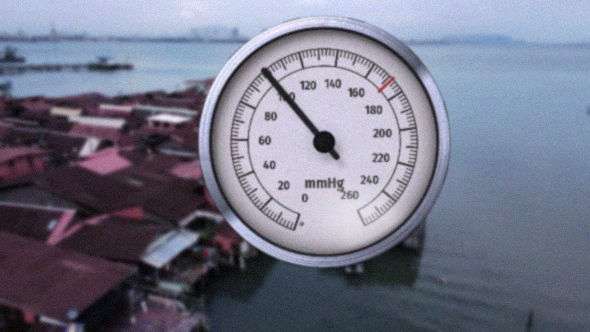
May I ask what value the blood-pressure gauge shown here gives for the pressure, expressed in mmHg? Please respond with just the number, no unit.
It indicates 100
